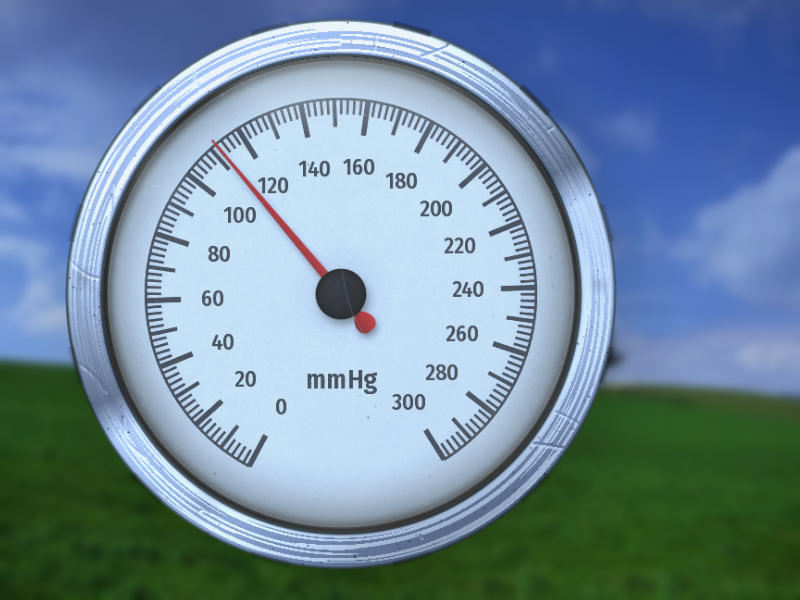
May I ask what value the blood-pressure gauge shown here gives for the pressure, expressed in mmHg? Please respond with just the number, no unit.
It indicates 112
